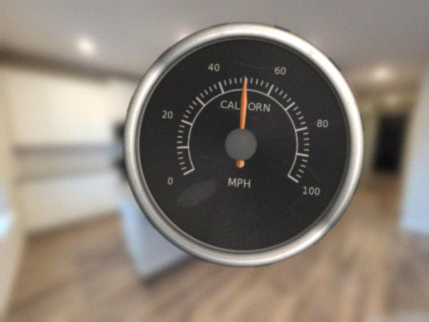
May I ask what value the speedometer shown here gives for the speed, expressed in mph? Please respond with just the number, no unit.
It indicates 50
